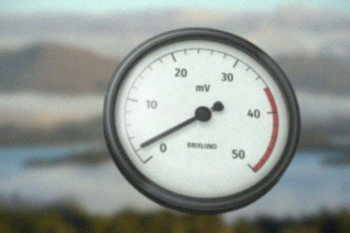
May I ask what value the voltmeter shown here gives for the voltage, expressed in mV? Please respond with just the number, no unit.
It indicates 2
